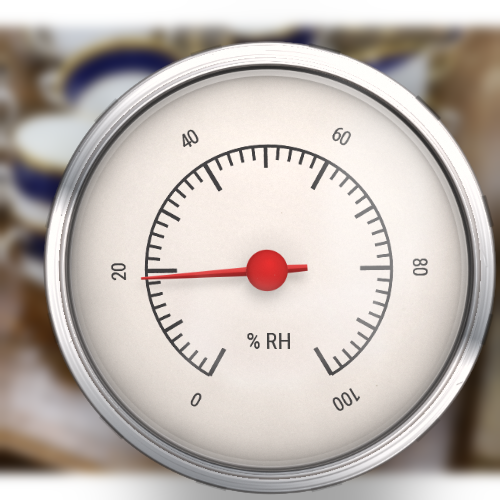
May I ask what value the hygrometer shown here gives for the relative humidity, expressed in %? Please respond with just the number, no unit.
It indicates 19
